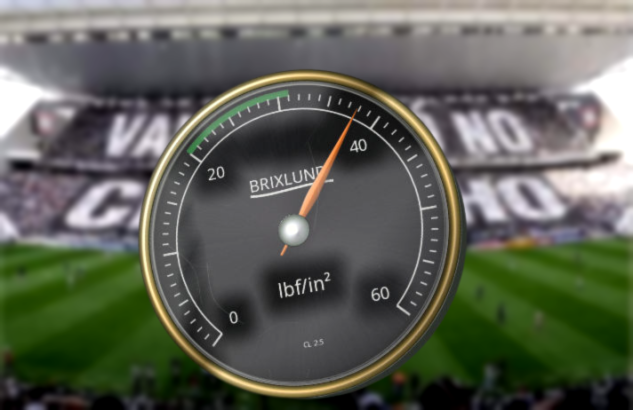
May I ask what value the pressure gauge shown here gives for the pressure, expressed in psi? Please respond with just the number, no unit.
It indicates 38
